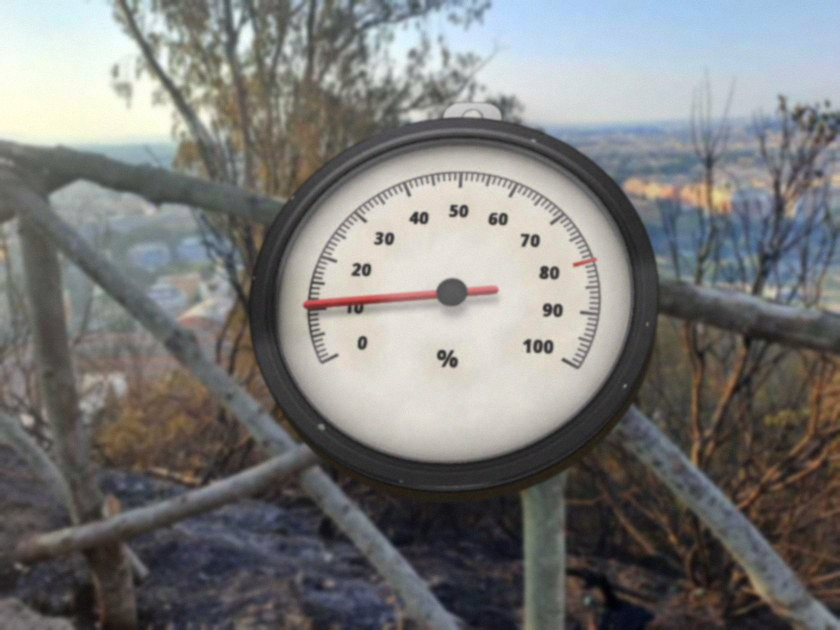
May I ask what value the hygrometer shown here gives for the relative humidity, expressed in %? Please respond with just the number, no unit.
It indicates 10
